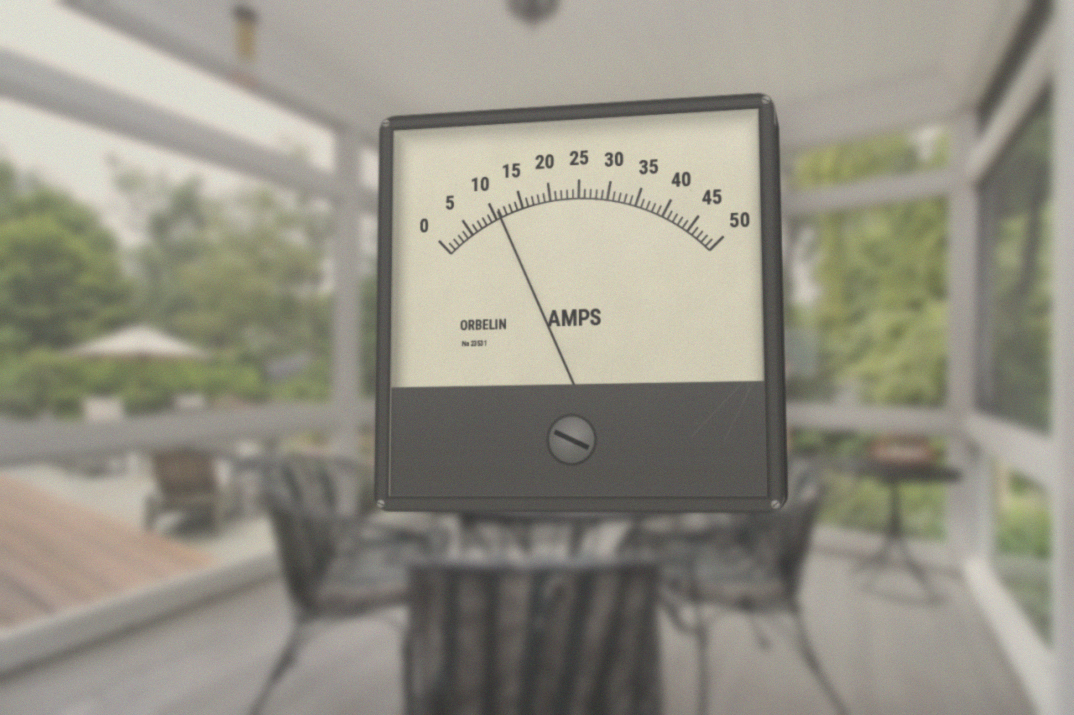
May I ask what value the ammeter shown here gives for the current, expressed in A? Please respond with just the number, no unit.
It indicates 11
